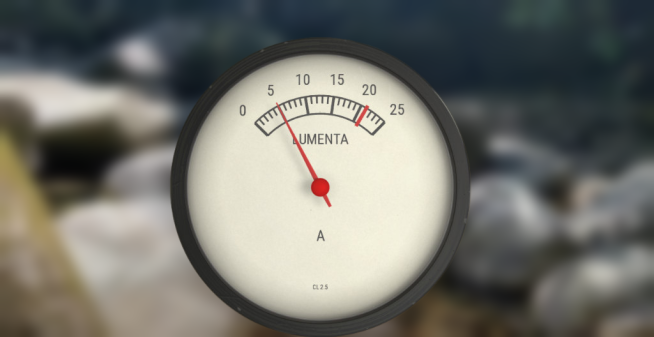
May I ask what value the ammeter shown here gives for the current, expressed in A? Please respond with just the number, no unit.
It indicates 5
